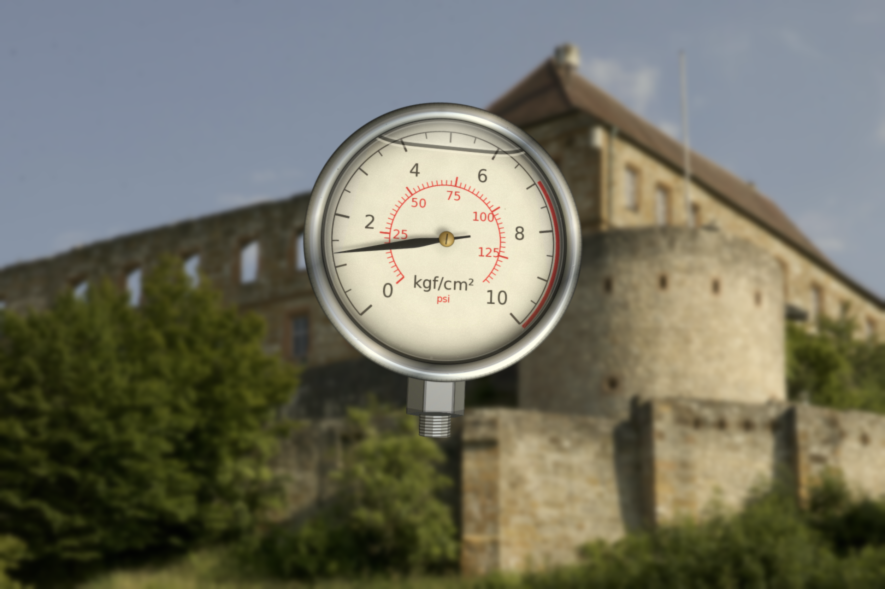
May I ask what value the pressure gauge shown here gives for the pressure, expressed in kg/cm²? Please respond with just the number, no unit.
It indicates 1.25
